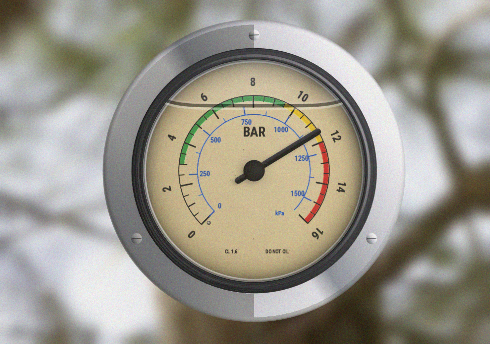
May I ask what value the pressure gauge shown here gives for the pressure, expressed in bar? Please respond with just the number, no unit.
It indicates 11.5
